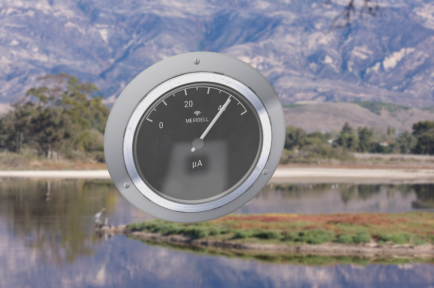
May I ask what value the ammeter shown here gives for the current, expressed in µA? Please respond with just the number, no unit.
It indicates 40
